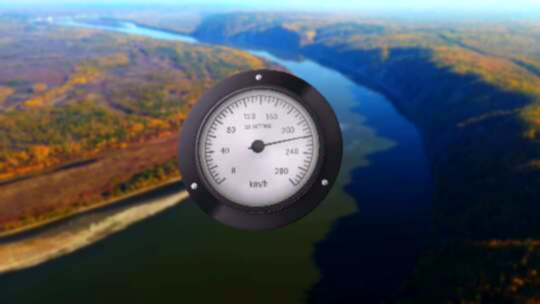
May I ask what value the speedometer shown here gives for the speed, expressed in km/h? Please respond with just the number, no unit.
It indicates 220
